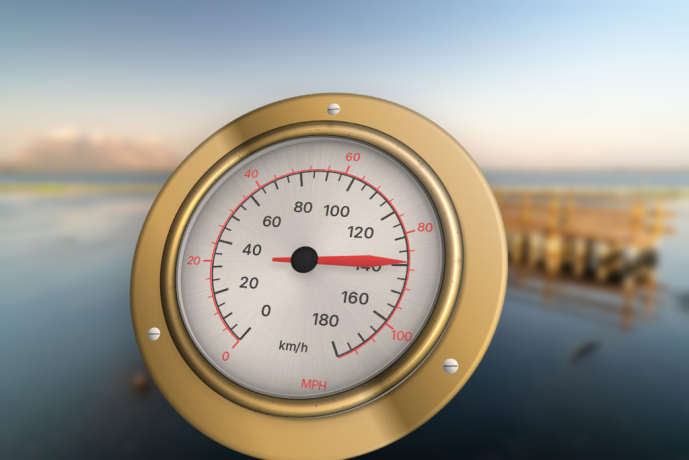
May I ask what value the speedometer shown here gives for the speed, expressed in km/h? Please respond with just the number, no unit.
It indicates 140
